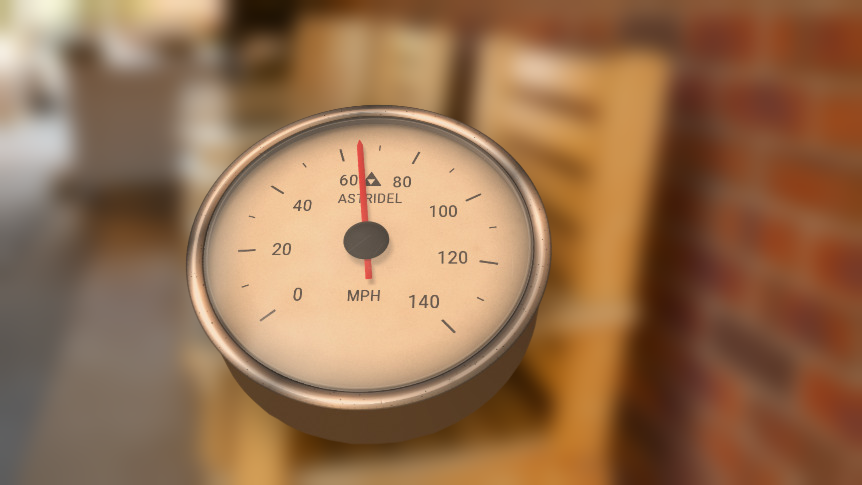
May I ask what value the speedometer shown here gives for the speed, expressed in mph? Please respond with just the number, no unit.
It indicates 65
